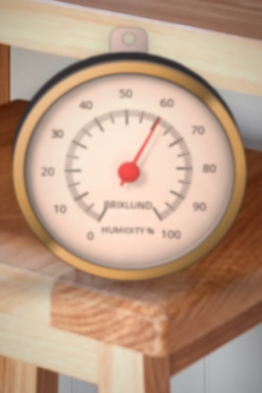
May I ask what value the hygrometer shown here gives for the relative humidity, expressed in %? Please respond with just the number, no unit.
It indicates 60
